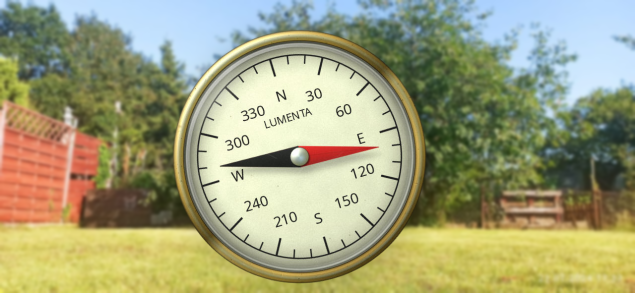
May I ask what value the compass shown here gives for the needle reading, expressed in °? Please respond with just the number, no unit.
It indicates 100
